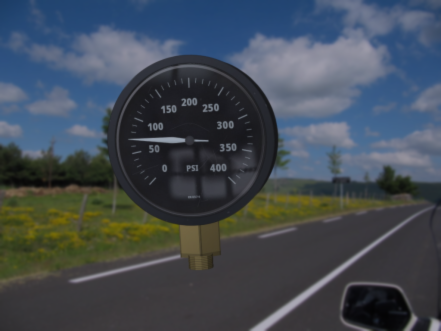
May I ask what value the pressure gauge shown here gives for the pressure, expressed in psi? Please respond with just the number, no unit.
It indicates 70
